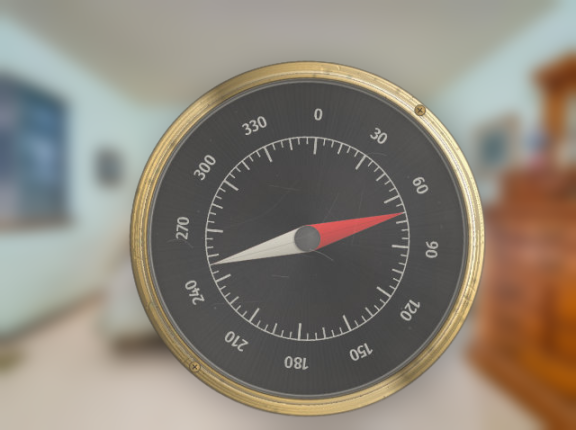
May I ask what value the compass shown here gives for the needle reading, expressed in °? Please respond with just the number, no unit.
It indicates 70
